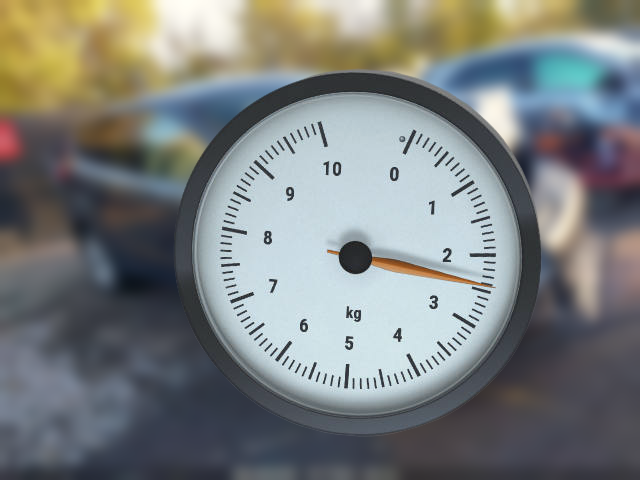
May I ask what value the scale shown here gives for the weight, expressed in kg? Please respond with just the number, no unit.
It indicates 2.4
